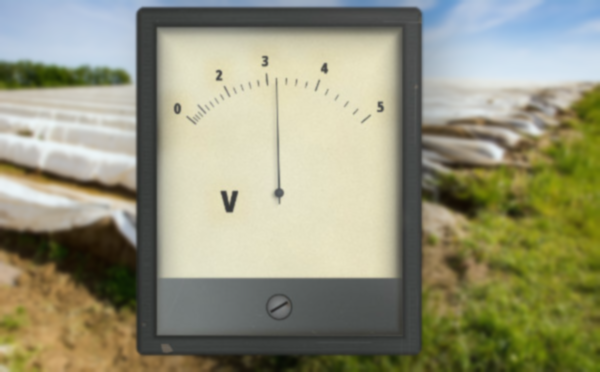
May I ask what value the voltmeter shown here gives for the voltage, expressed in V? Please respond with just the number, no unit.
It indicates 3.2
